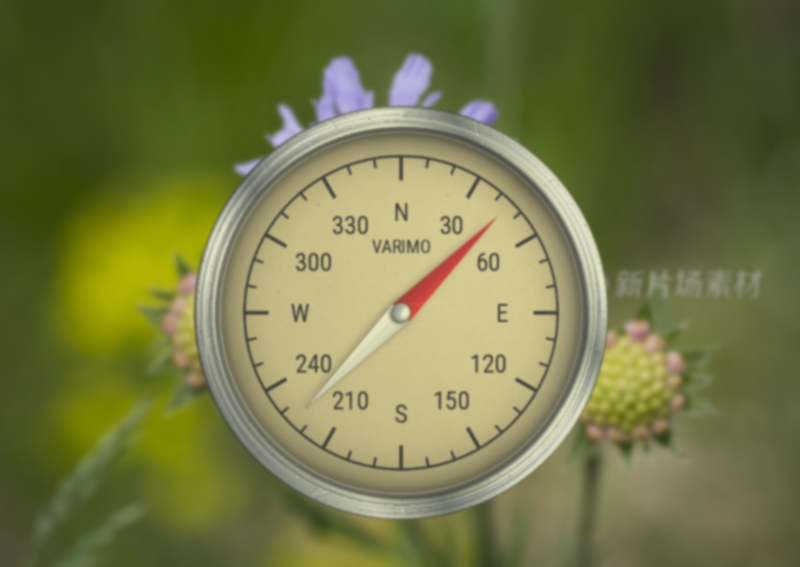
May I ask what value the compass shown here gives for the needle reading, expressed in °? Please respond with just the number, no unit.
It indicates 45
